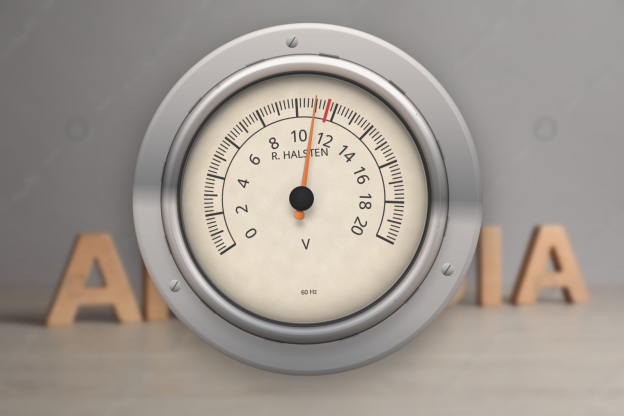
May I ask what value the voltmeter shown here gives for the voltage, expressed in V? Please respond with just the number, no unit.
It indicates 11
